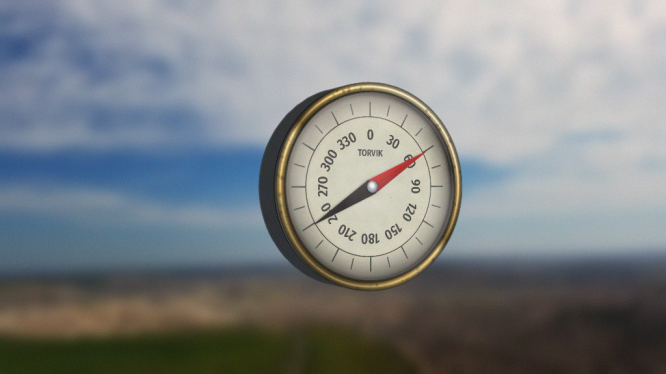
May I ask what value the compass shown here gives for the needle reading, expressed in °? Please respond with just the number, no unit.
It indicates 60
